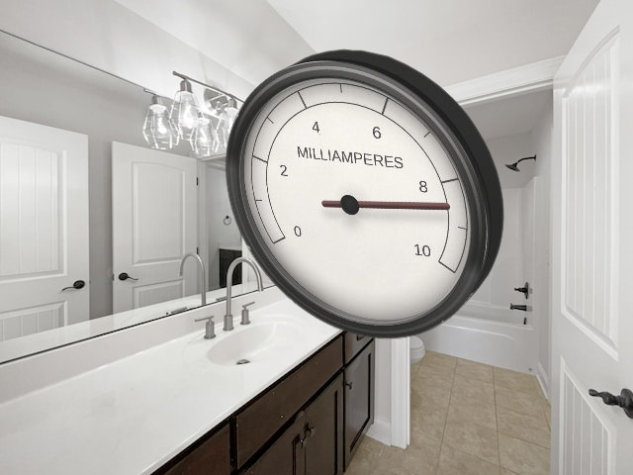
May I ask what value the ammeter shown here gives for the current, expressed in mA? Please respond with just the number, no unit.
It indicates 8.5
